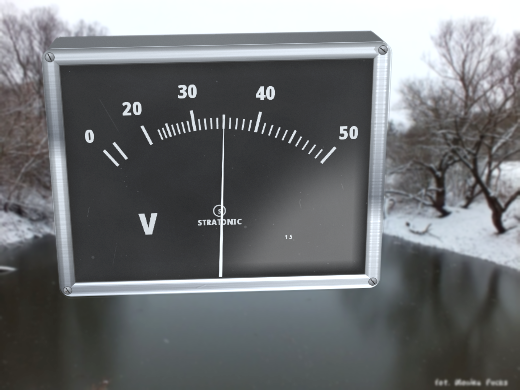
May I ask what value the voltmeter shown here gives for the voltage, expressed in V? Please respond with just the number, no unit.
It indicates 35
